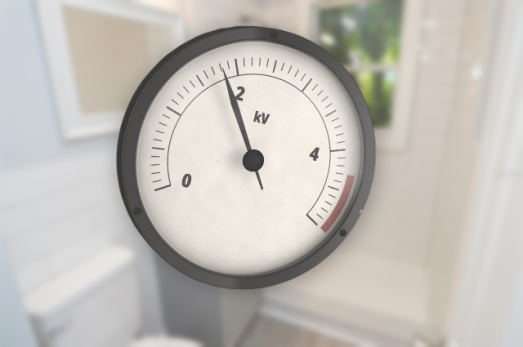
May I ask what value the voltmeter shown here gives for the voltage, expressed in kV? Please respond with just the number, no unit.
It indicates 1.8
